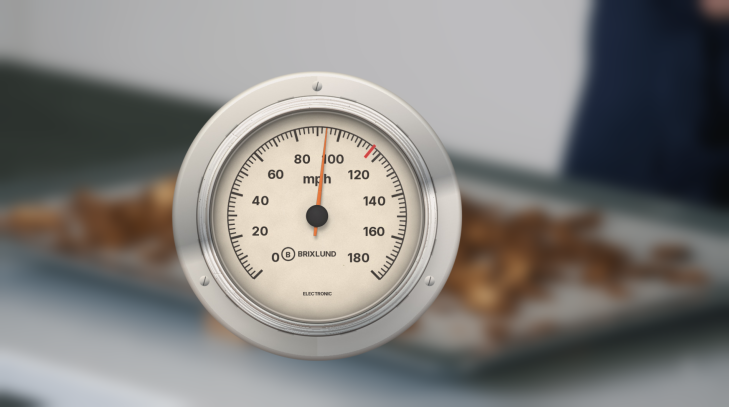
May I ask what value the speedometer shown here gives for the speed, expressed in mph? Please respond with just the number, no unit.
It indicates 94
